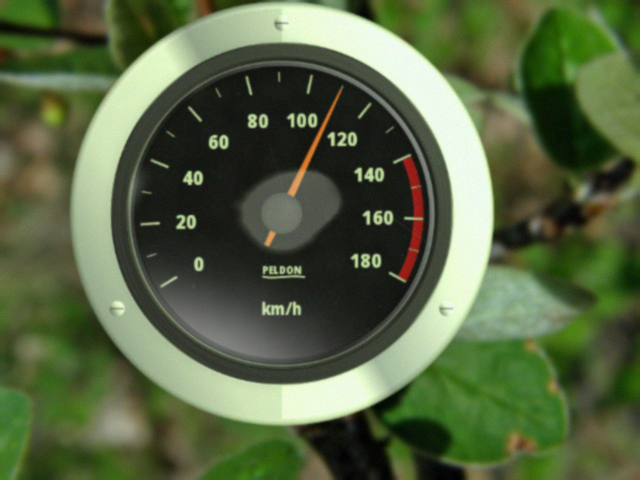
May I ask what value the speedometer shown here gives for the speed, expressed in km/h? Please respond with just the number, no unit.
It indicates 110
